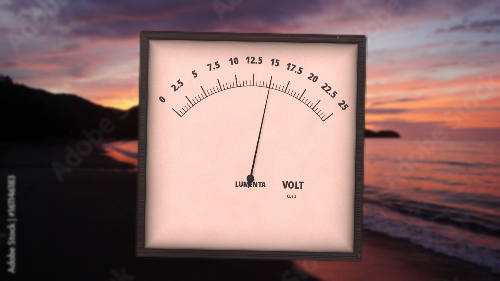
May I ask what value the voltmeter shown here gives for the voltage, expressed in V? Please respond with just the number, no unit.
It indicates 15
